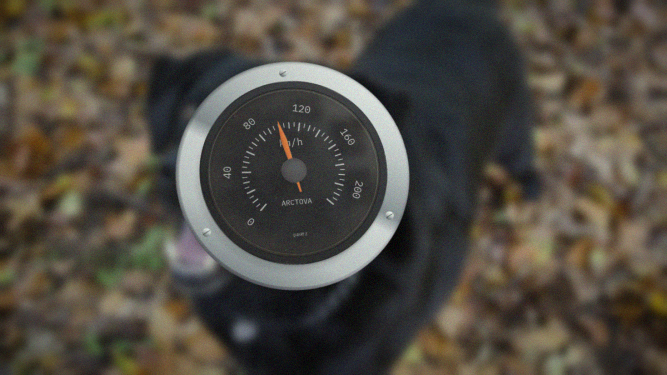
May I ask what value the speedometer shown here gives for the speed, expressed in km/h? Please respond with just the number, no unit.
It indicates 100
